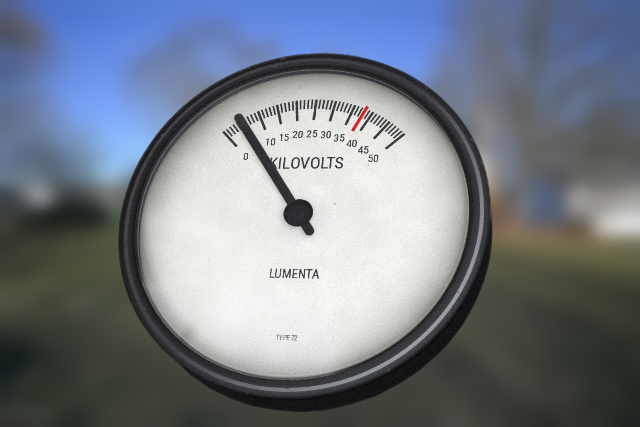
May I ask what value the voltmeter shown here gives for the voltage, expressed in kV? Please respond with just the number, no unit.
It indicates 5
